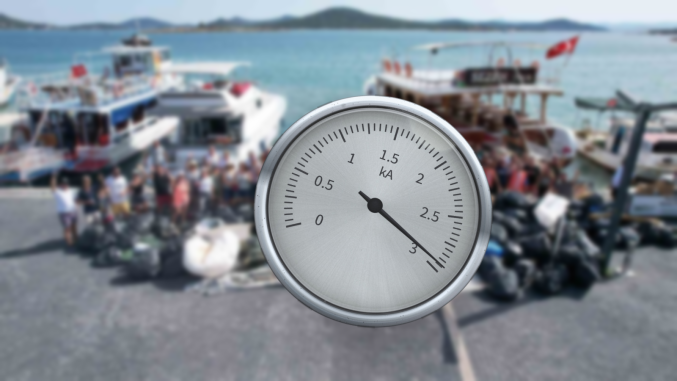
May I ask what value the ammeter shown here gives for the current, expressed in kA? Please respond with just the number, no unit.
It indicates 2.95
